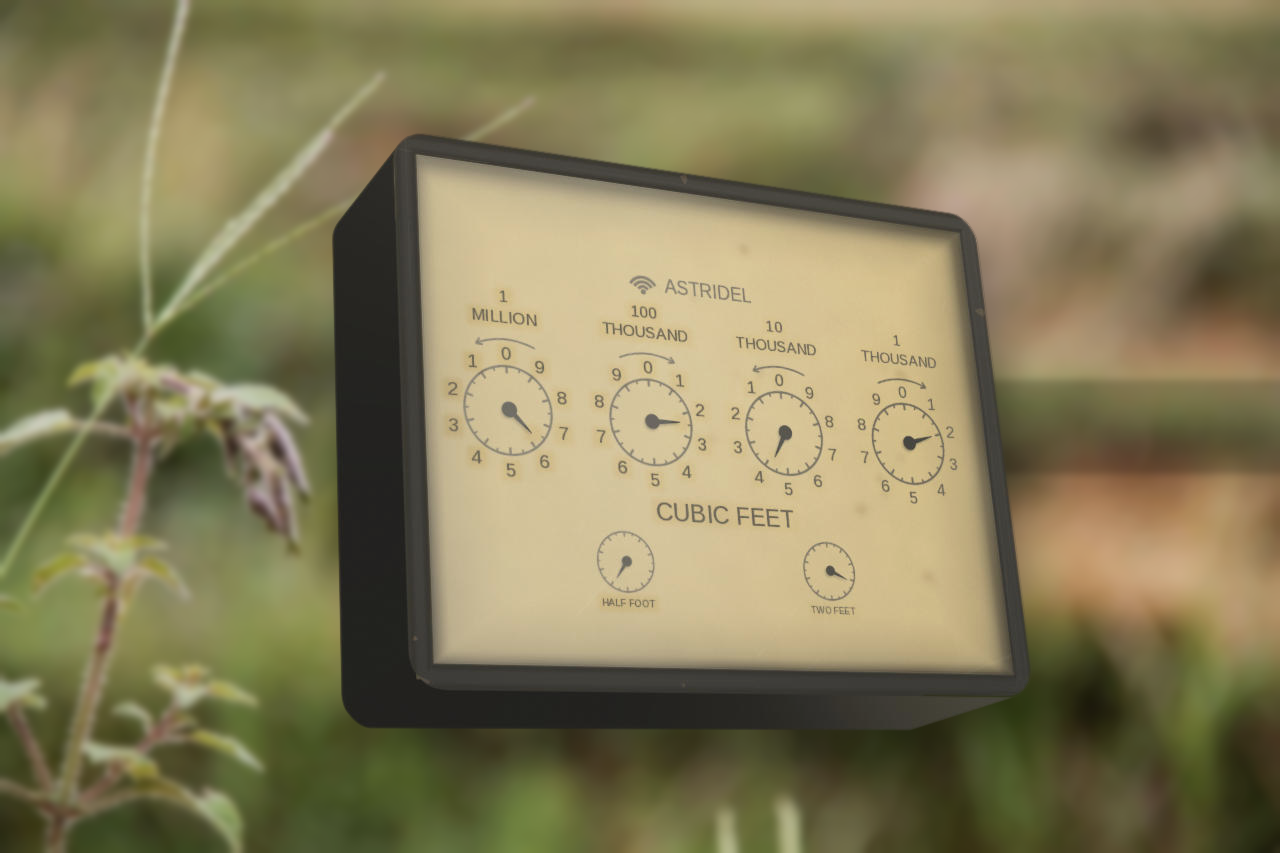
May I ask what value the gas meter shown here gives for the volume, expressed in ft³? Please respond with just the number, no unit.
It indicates 624200
